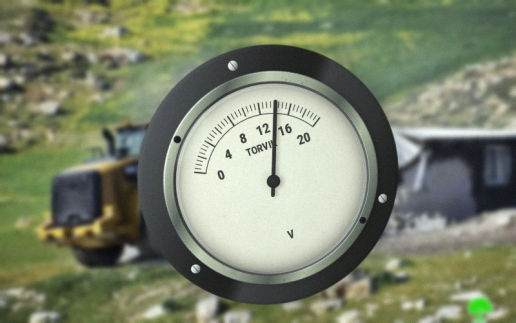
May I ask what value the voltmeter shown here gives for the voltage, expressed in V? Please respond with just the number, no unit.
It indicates 14
